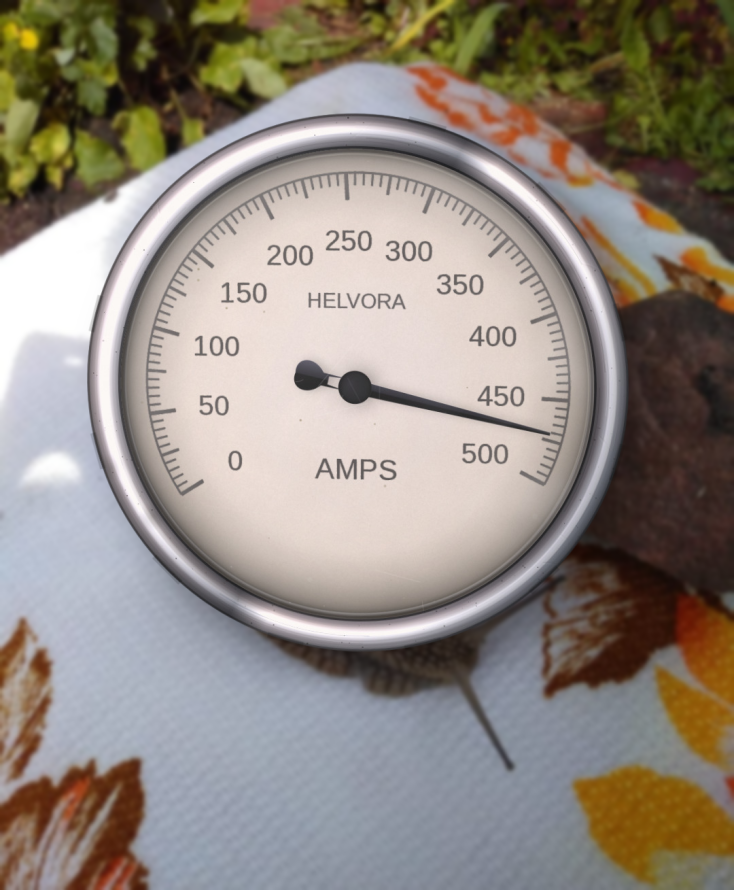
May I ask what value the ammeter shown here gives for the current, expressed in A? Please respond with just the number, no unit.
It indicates 470
